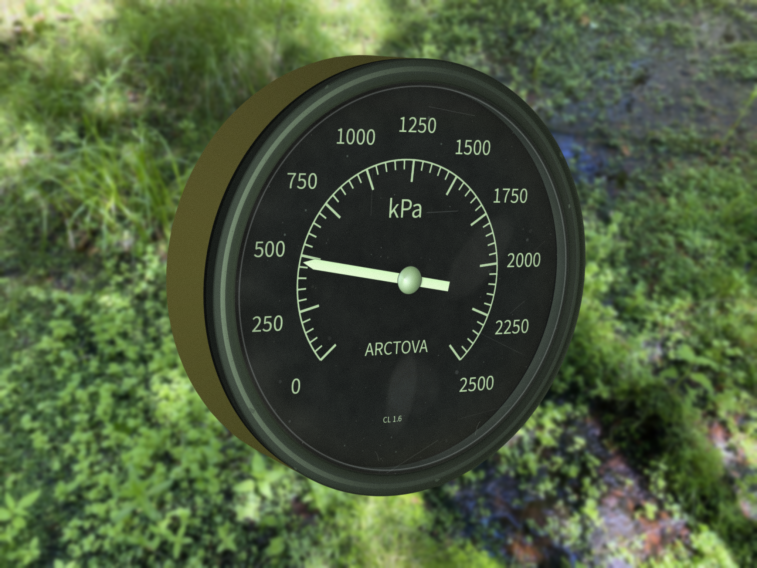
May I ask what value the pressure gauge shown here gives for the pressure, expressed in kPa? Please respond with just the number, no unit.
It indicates 475
